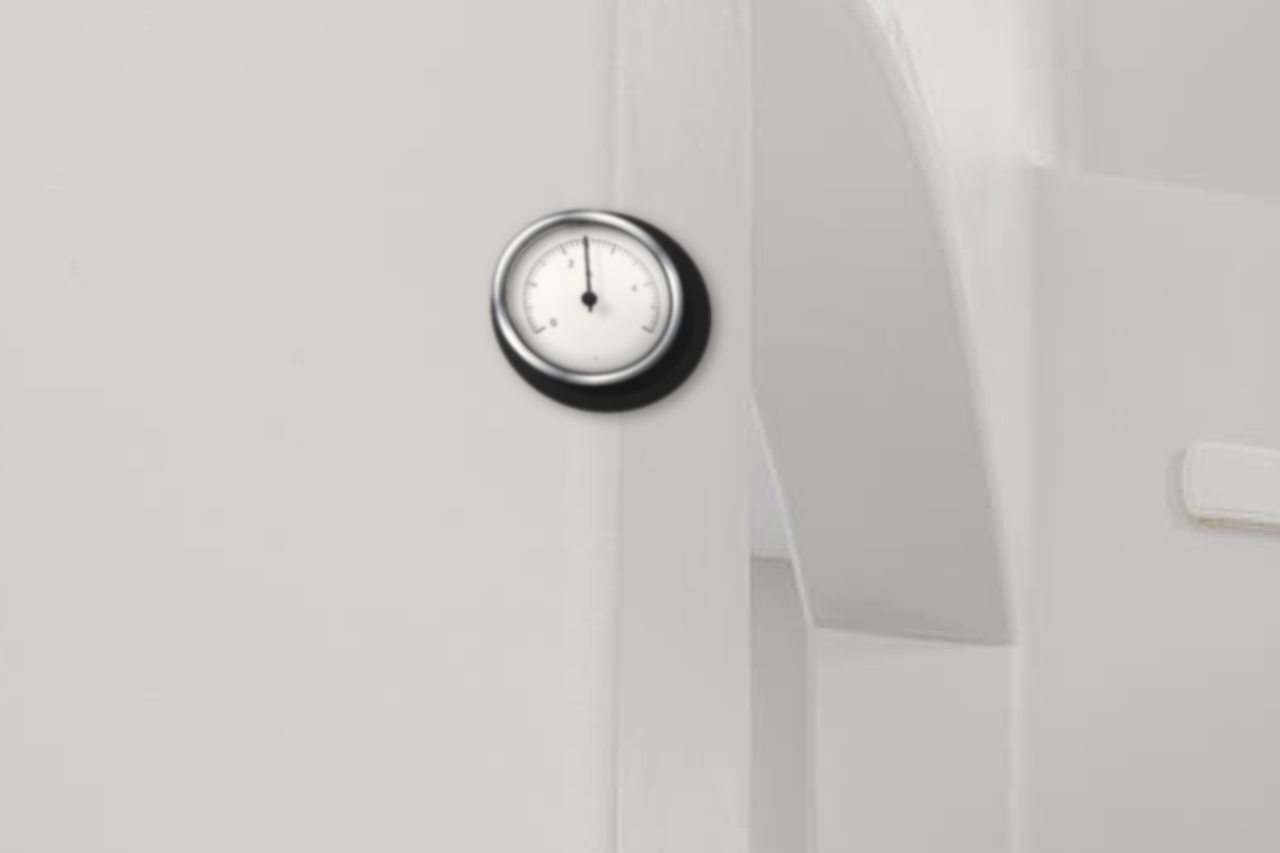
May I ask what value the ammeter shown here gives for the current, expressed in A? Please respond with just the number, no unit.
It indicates 2.5
